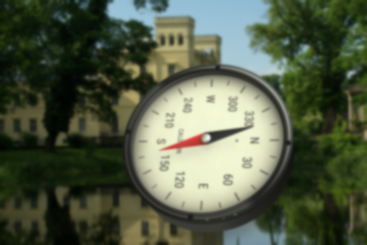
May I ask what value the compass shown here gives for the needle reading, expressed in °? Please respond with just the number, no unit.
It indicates 165
